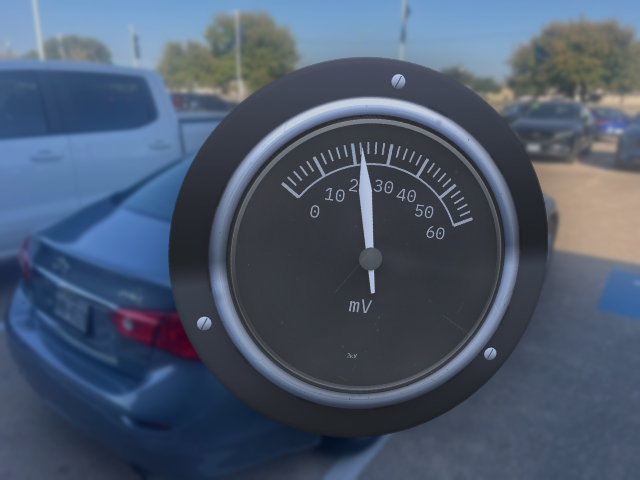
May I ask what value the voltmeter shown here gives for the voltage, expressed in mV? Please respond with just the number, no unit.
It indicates 22
